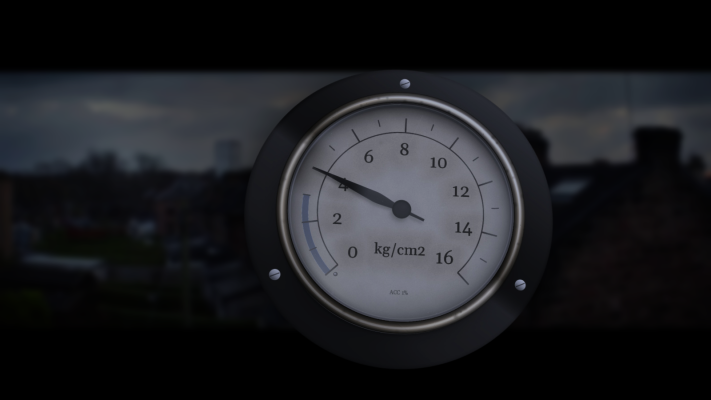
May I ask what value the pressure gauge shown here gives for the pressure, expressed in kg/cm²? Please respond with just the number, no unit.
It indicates 4
